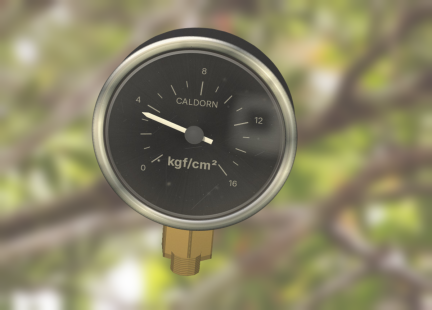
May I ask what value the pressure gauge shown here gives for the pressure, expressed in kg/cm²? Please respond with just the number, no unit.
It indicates 3.5
